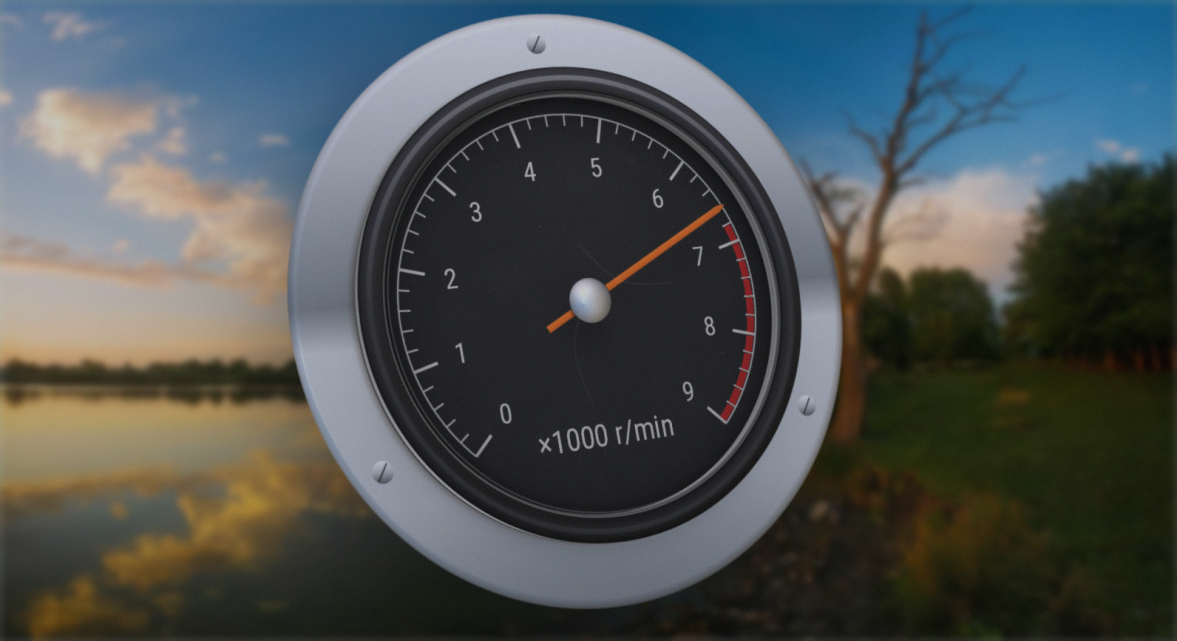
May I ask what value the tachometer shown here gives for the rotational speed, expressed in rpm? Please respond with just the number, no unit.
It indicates 6600
